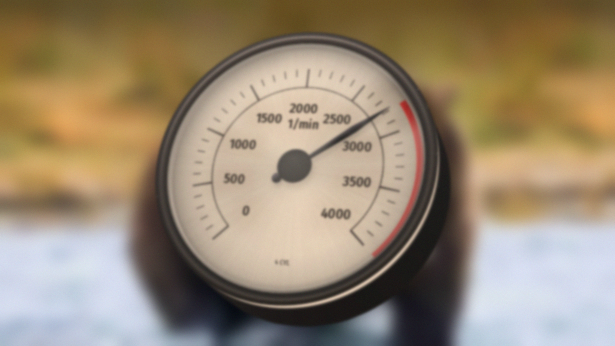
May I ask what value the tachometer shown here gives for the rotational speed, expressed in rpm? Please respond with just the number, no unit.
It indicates 2800
